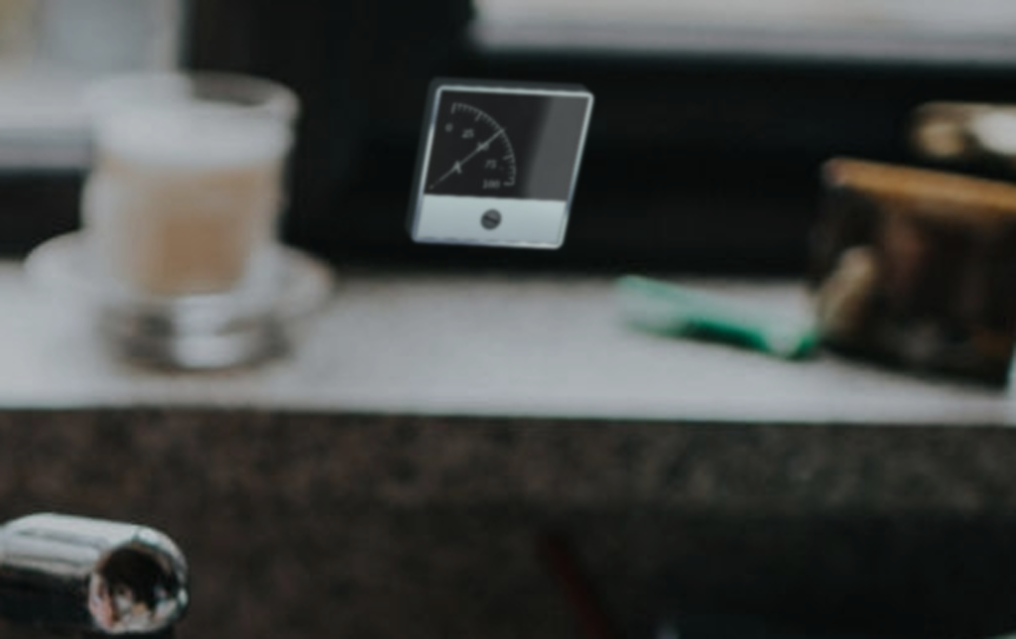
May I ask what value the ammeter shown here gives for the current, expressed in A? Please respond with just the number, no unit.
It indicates 50
